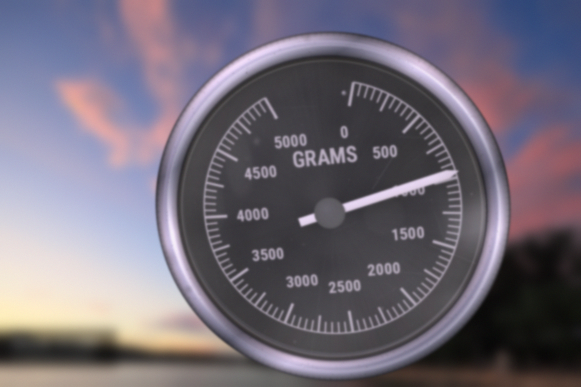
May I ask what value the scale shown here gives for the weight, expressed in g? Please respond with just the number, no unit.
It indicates 950
